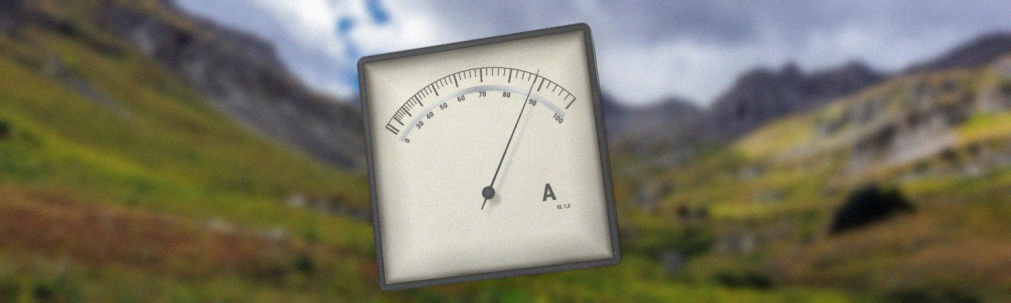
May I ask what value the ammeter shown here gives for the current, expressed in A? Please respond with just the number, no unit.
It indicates 88
